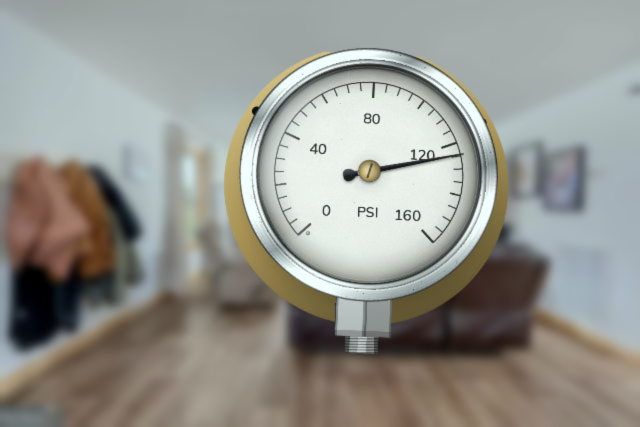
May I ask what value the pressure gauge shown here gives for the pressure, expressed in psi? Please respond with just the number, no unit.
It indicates 125
